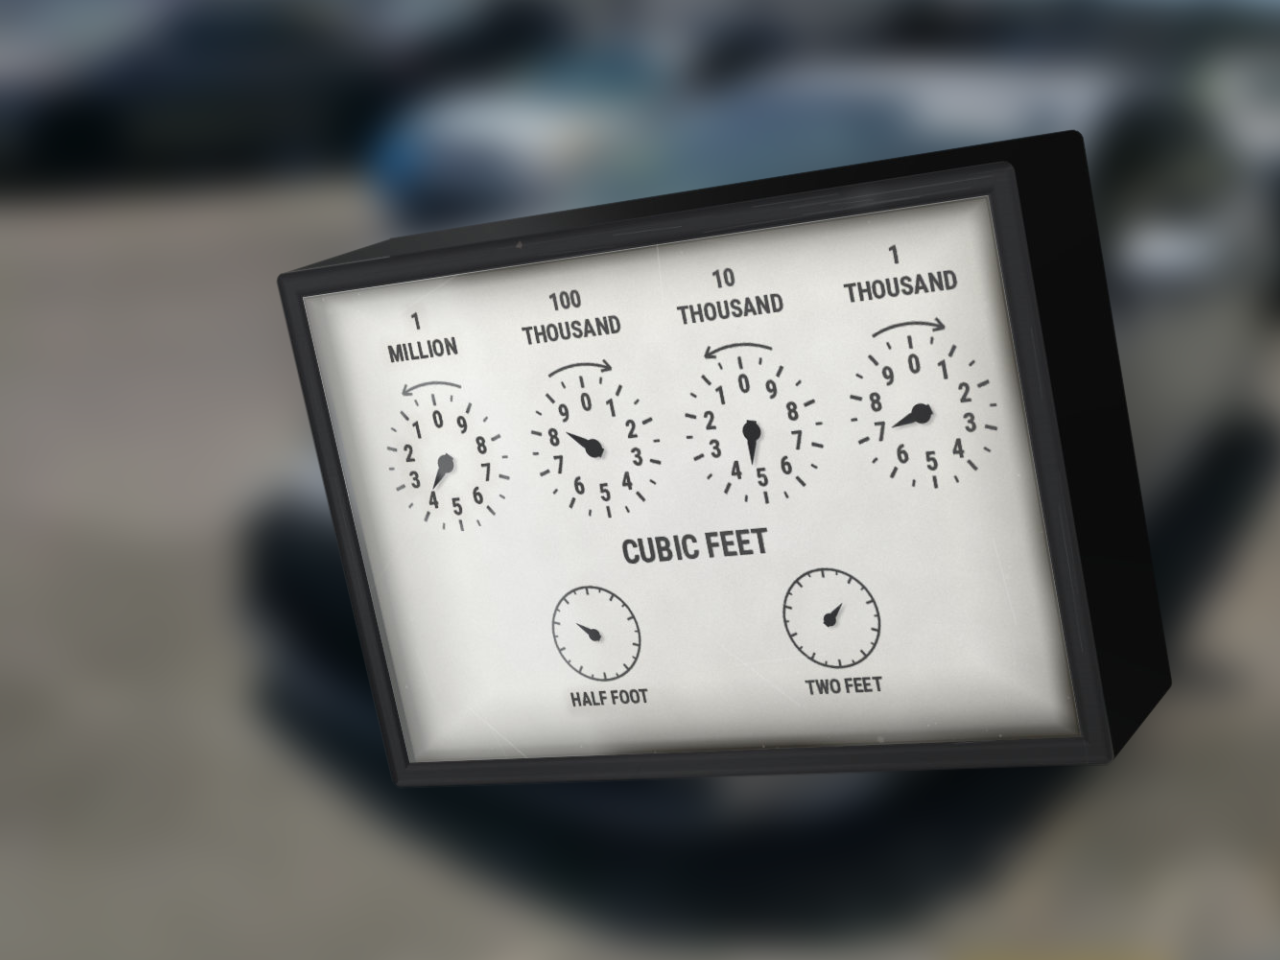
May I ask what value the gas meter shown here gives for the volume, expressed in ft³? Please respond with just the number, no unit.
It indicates 384700
